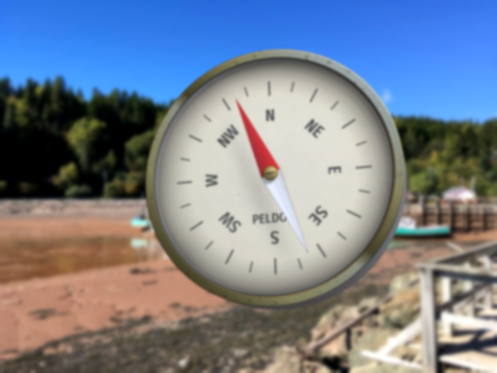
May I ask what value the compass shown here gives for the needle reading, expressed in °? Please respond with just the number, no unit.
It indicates 337.5
